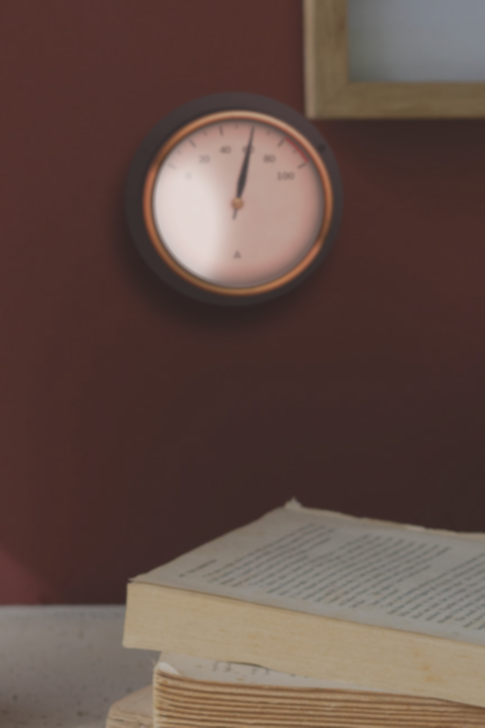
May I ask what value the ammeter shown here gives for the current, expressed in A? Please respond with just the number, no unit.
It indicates 60
